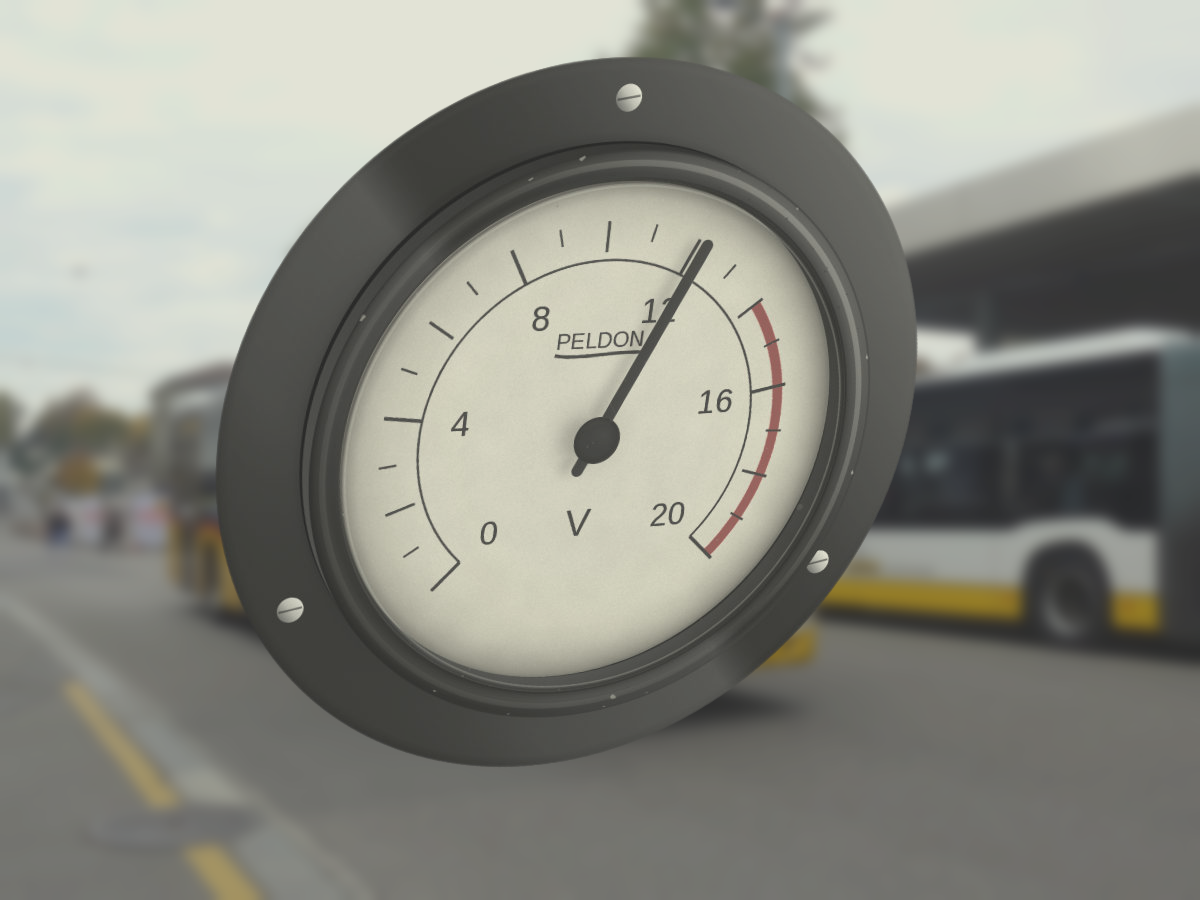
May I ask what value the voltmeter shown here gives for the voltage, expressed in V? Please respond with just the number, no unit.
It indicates 12
